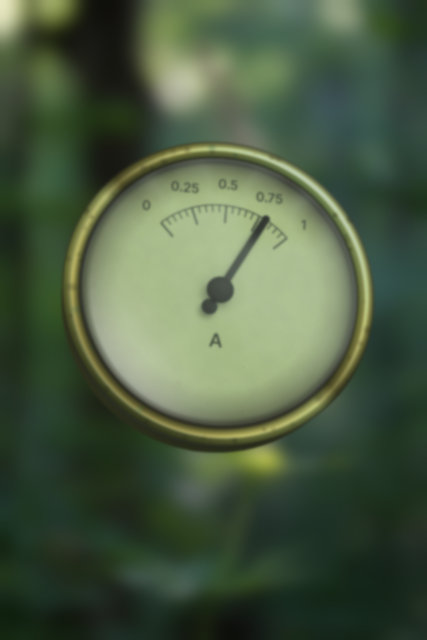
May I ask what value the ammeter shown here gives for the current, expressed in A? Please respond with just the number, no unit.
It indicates 0.8
